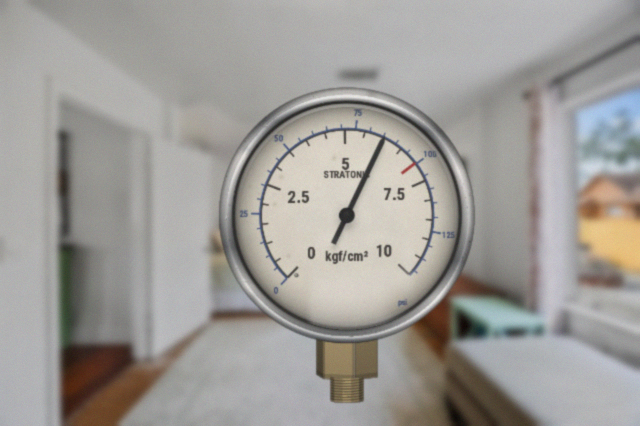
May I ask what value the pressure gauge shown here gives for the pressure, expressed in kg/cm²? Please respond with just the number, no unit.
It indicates 6
